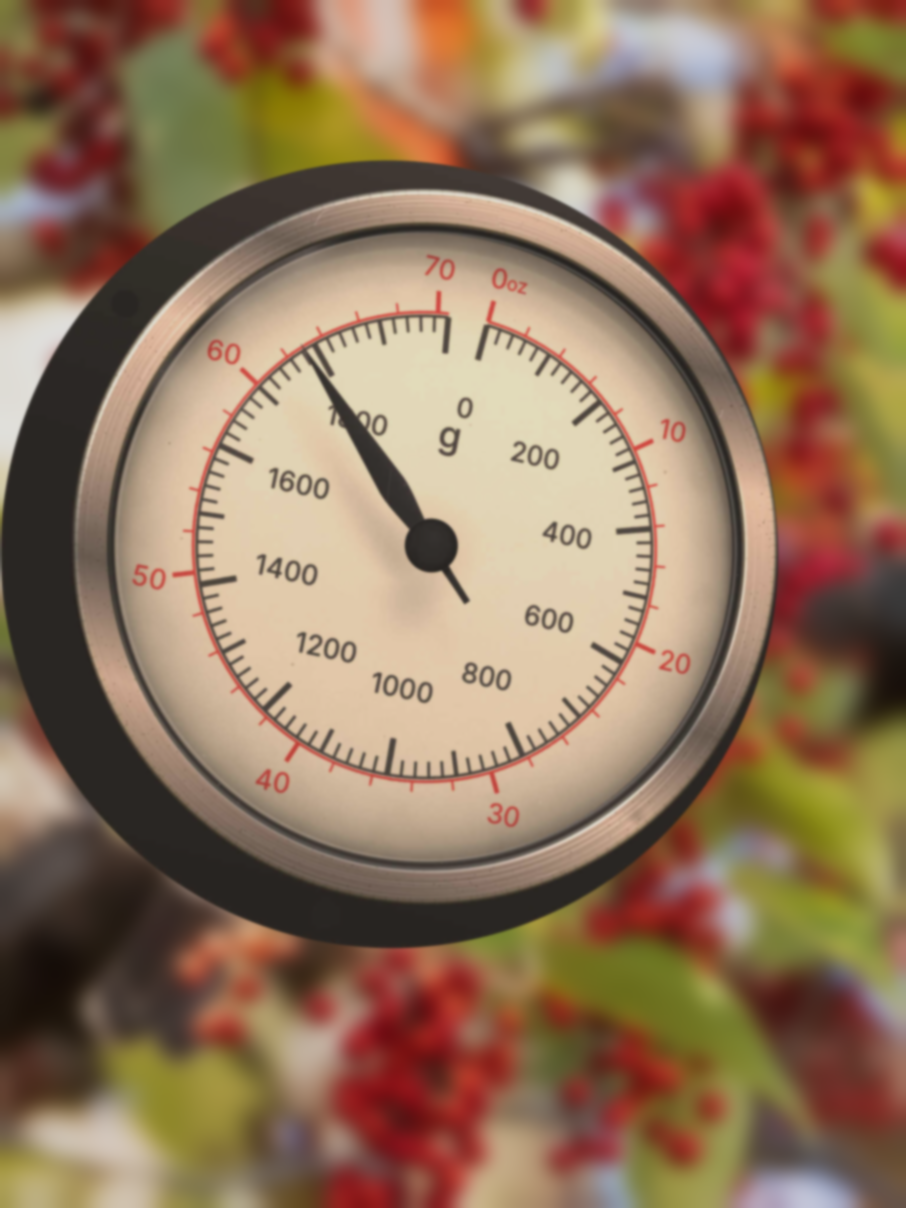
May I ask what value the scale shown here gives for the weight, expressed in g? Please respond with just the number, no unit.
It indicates 1780
